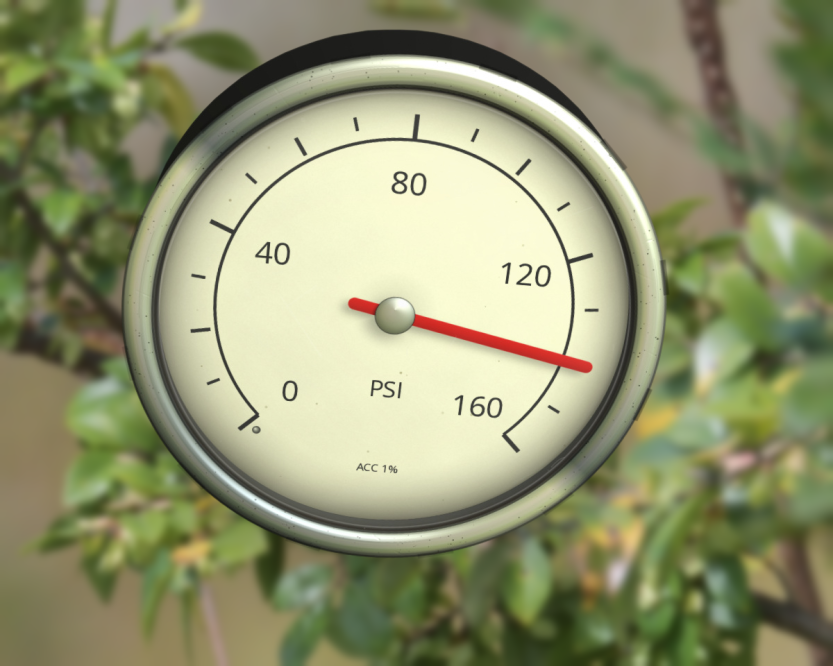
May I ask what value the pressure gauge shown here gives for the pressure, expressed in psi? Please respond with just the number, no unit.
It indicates 140
